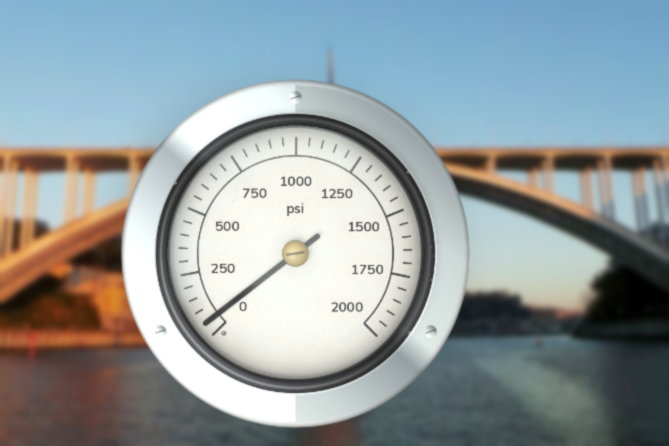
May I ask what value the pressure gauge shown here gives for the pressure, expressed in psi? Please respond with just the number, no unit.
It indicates 50
